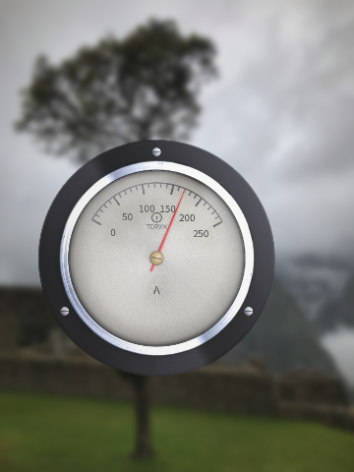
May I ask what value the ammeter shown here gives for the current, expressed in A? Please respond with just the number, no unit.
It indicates 170
